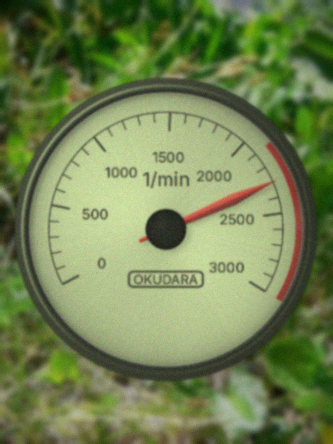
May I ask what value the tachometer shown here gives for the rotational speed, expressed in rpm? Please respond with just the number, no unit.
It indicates 2300
